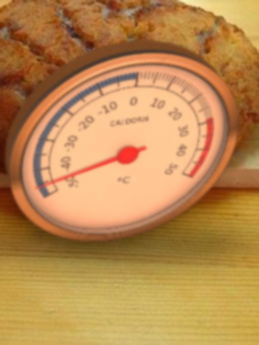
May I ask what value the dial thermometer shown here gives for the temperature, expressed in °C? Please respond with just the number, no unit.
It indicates -45
